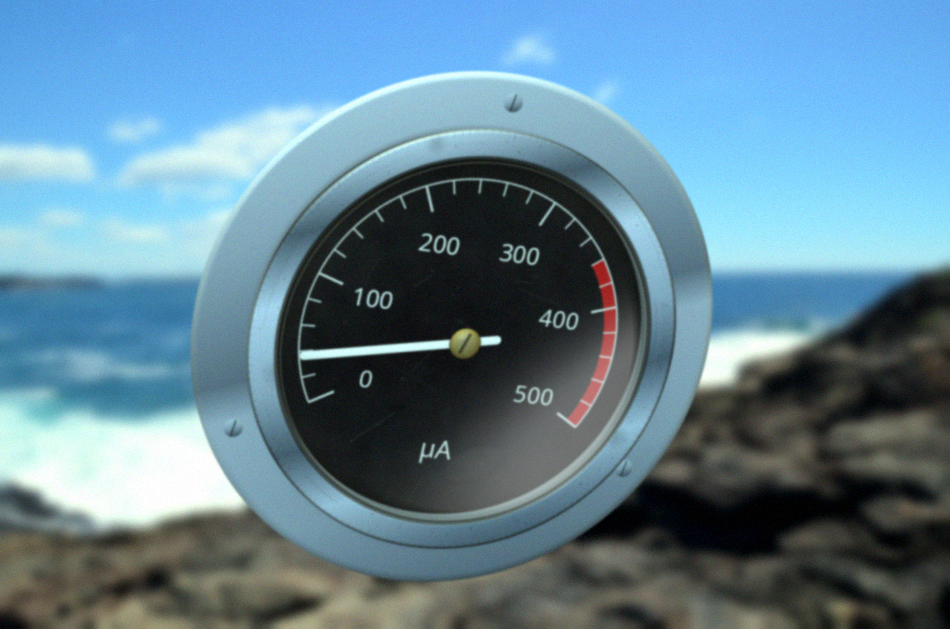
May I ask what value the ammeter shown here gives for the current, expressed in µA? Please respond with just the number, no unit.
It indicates 40
